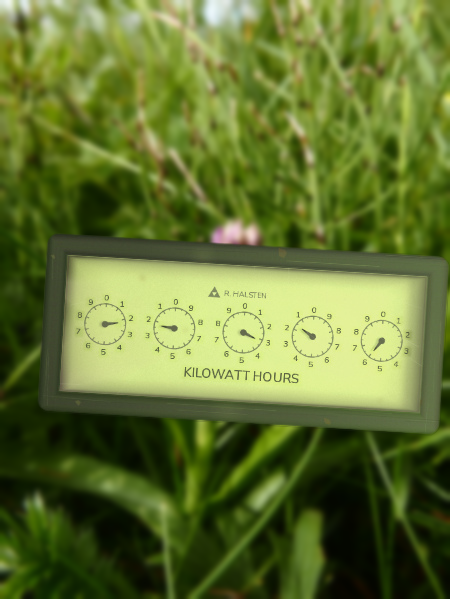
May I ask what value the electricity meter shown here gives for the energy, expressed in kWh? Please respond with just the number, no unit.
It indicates 22316
